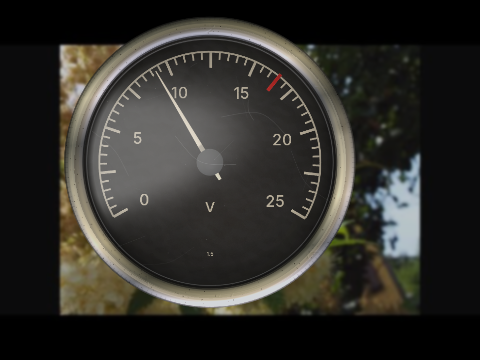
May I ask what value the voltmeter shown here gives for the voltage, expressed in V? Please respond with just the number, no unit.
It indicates 9.25
